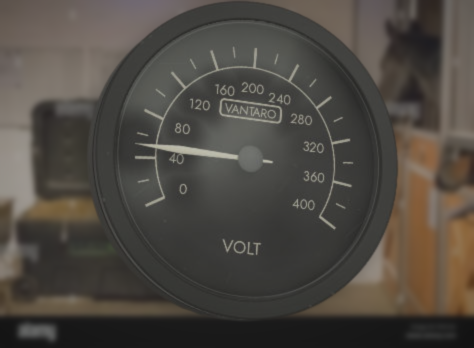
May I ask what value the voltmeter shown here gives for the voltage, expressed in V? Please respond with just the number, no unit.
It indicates 50
